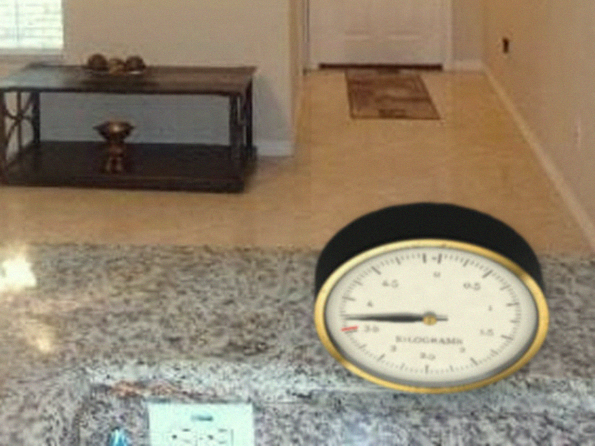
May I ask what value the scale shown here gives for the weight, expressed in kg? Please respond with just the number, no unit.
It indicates 3.75
